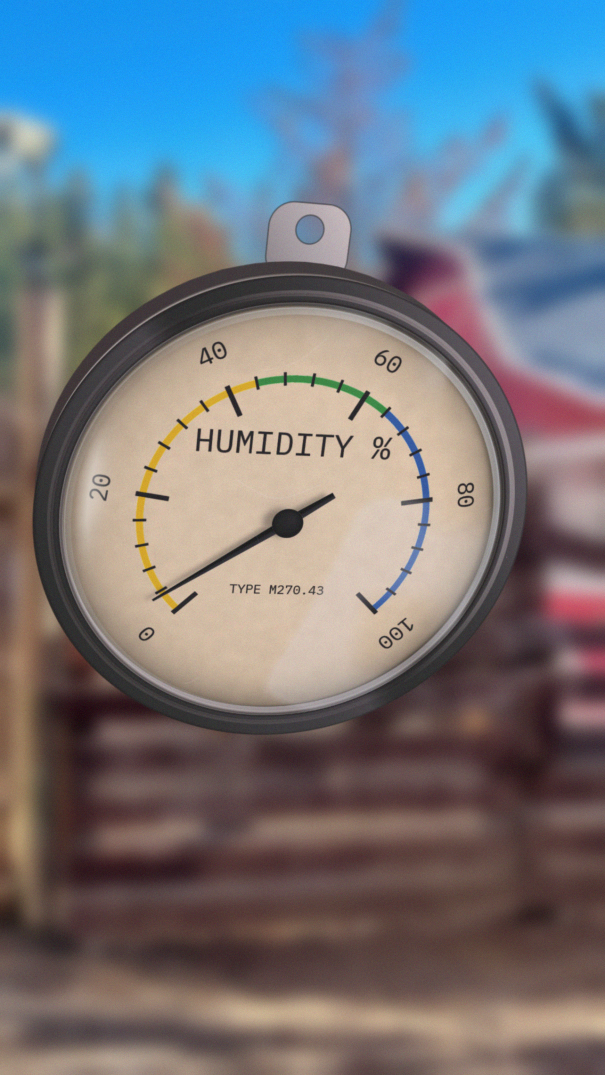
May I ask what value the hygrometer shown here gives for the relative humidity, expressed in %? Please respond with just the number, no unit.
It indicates 4
